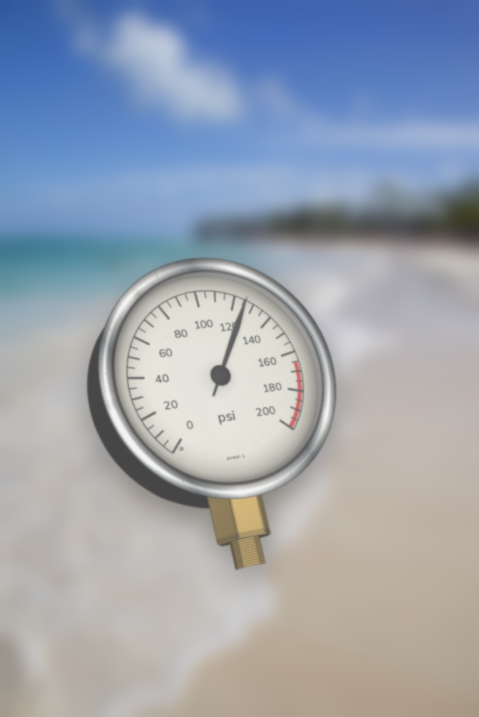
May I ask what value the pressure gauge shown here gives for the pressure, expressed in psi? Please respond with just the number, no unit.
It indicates 125
